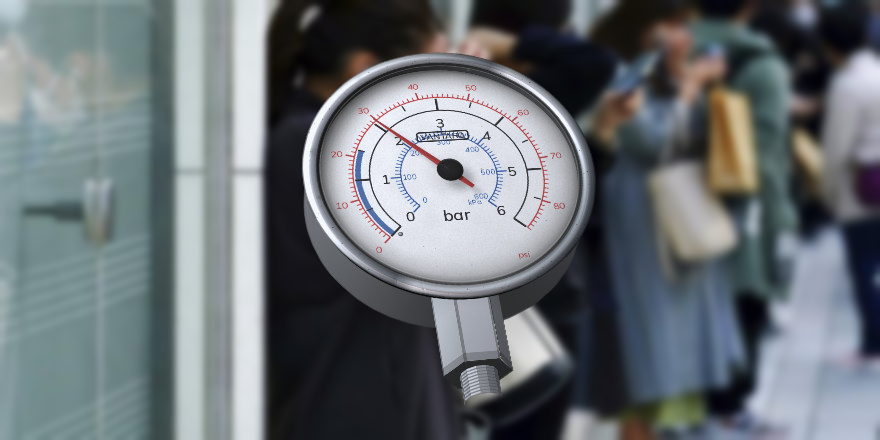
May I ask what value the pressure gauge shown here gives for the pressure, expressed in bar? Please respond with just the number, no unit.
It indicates 2
